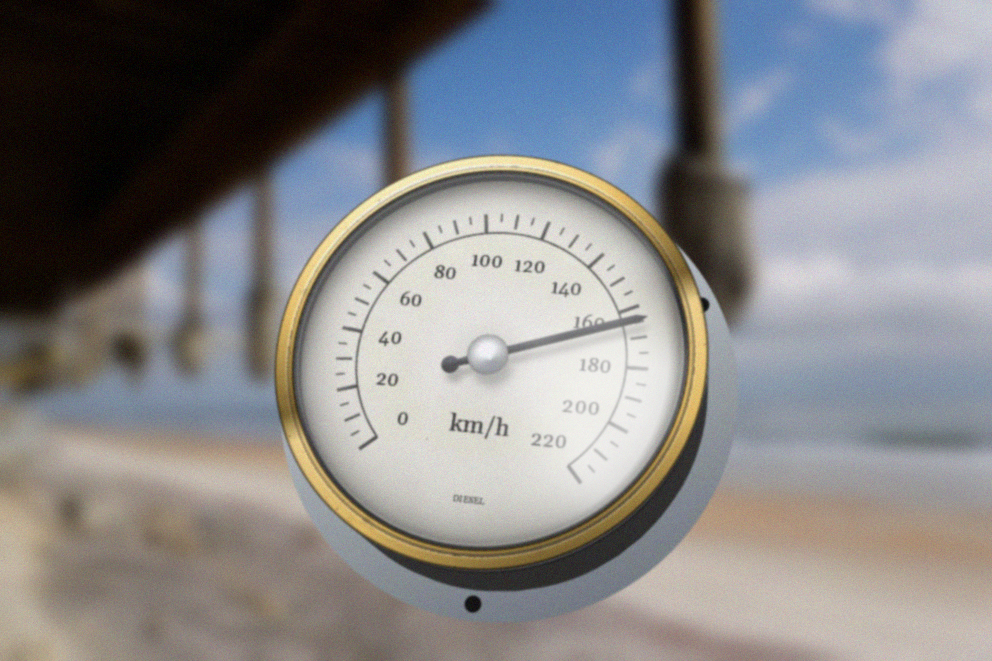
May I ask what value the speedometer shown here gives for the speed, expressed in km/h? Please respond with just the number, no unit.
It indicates 165
